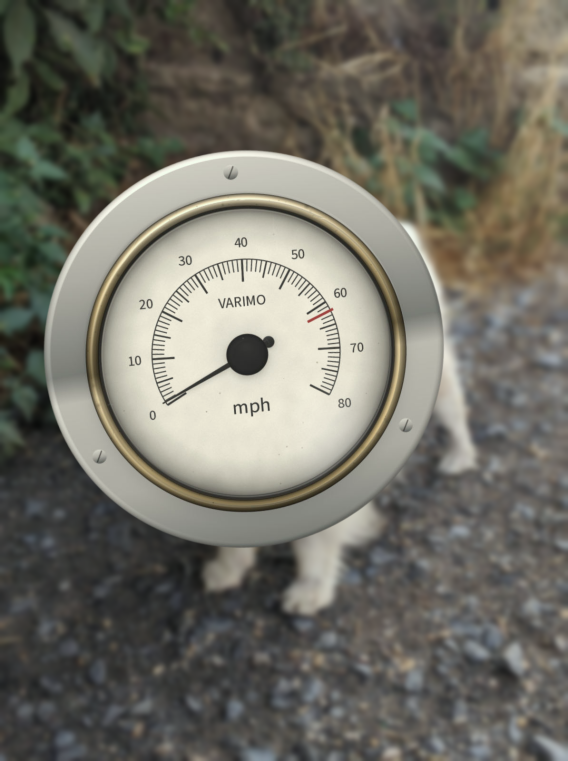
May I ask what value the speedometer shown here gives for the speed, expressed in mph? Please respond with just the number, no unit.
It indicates 1
